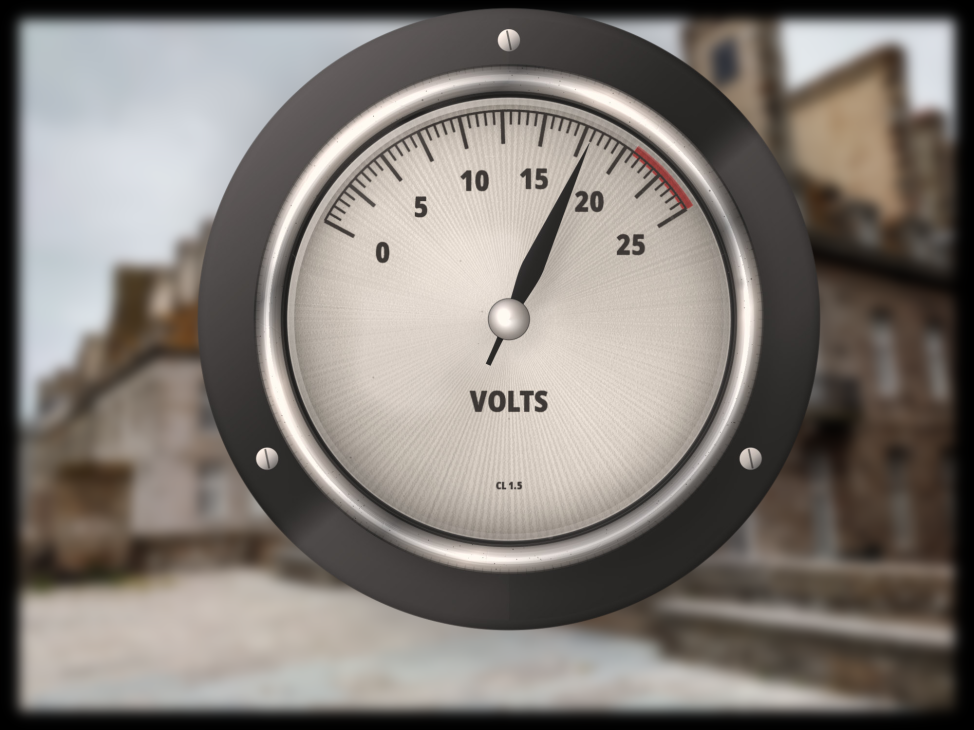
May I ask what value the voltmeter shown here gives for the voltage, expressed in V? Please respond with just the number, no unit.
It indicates 18
